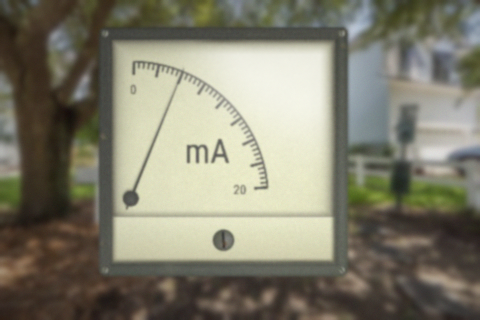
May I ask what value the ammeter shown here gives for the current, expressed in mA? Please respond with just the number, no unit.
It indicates 5
